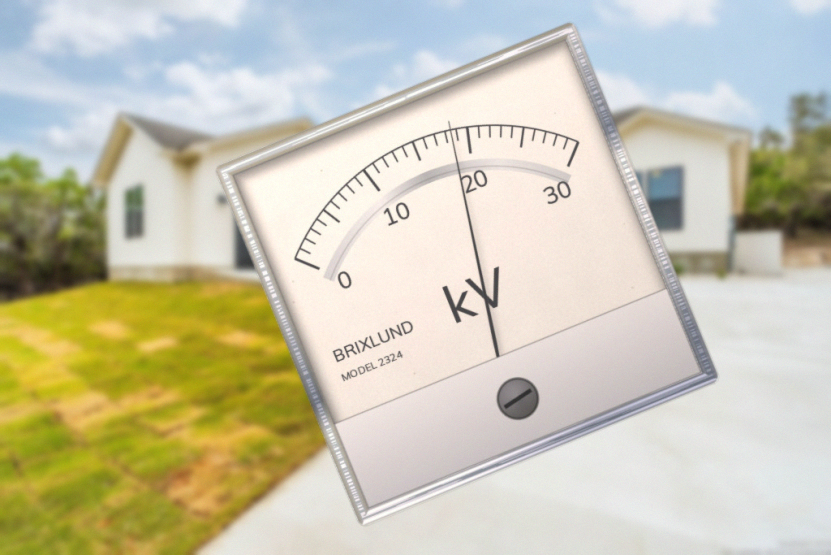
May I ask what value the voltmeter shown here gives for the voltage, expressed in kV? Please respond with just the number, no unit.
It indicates 18.5
